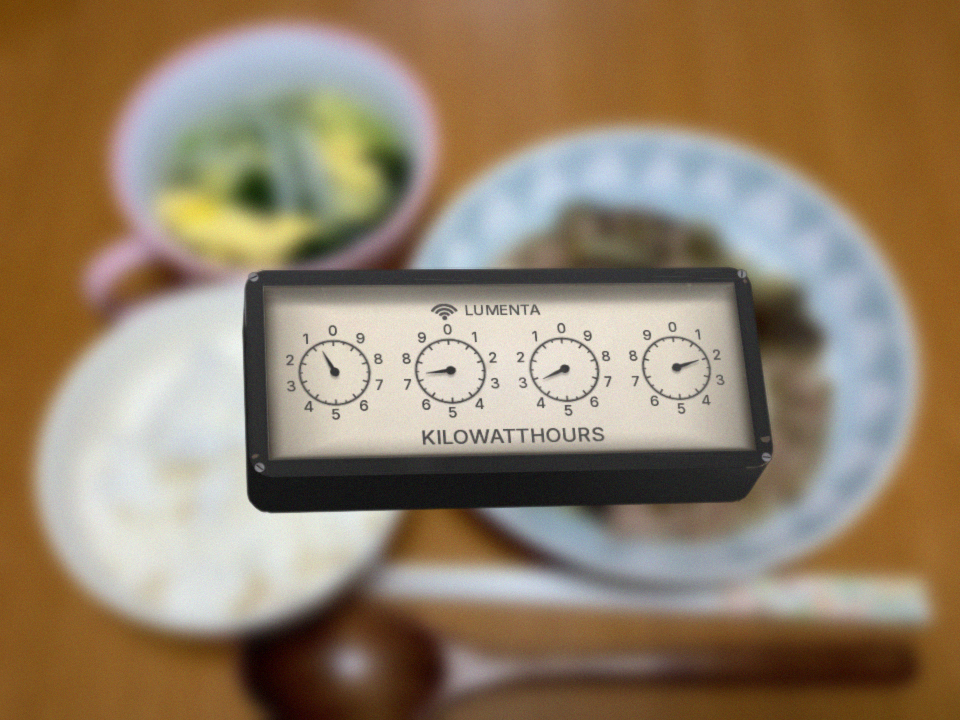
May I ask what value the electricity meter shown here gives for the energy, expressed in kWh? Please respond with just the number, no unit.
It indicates 732
